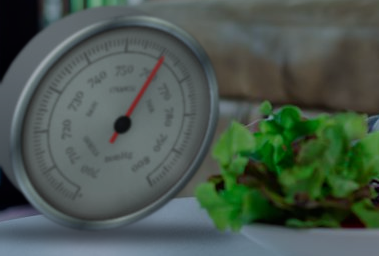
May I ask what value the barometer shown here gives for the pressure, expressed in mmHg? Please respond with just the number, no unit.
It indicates 760
